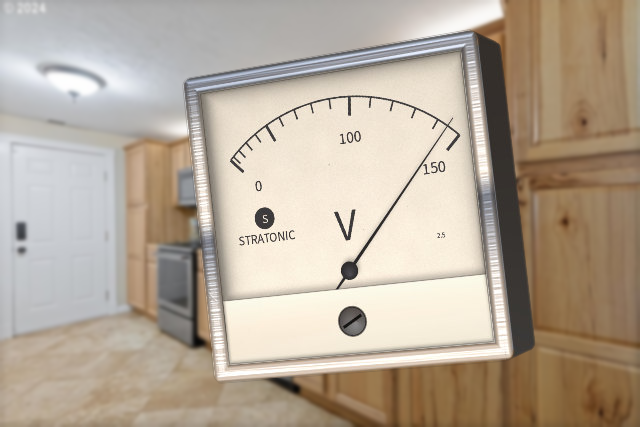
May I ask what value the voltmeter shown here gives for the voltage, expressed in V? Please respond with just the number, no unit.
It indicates 145
